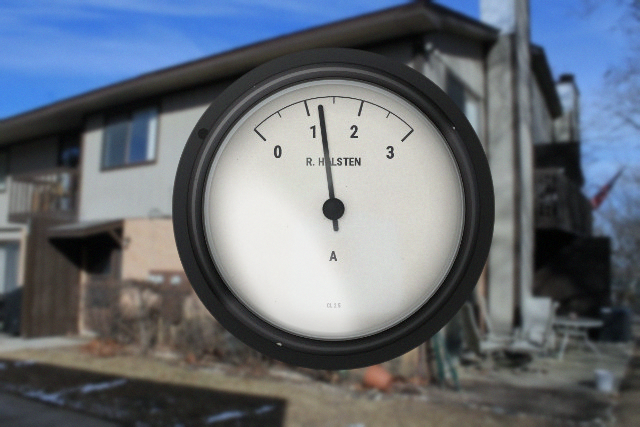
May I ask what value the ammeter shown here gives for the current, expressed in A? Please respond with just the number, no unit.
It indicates 1.25
